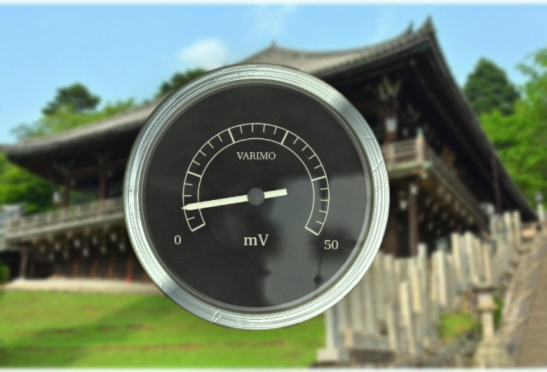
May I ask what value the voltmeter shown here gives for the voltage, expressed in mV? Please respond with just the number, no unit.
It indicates 4
